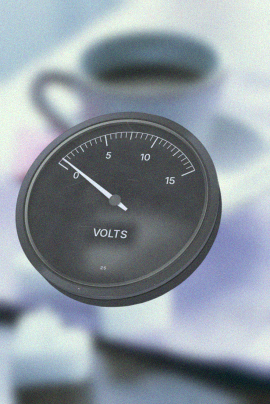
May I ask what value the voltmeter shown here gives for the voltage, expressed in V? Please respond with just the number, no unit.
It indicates 0.5
